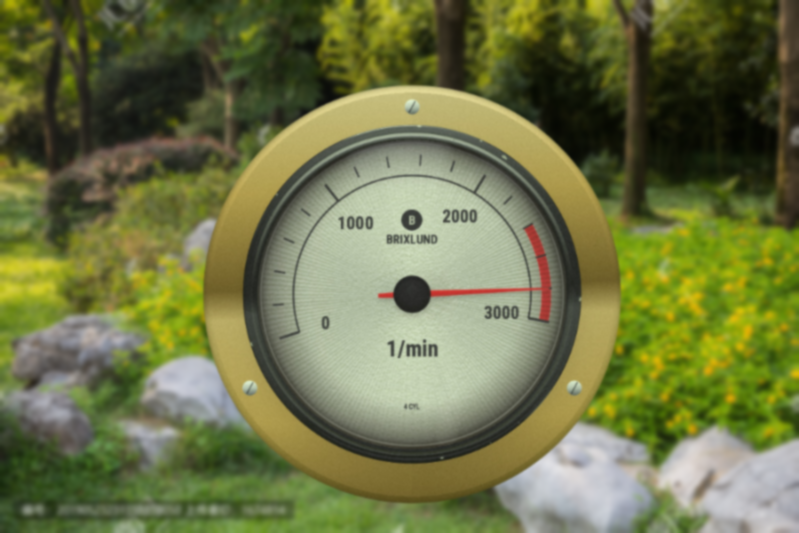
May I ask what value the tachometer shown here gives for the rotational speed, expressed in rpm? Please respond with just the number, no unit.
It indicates 2800
